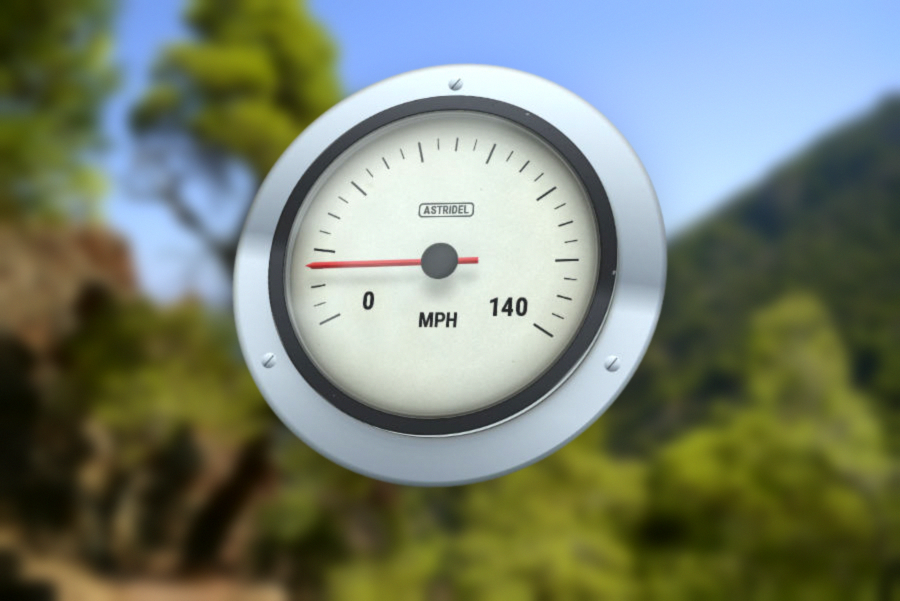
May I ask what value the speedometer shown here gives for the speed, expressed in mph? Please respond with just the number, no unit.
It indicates 15
